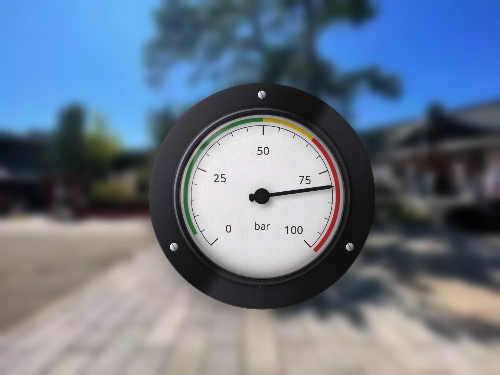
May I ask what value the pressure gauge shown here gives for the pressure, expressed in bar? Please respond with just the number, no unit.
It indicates 80
